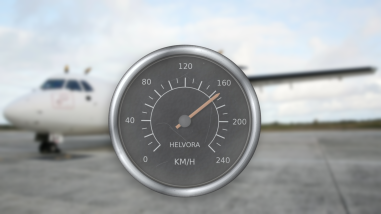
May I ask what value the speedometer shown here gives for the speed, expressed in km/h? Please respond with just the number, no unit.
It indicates 165
